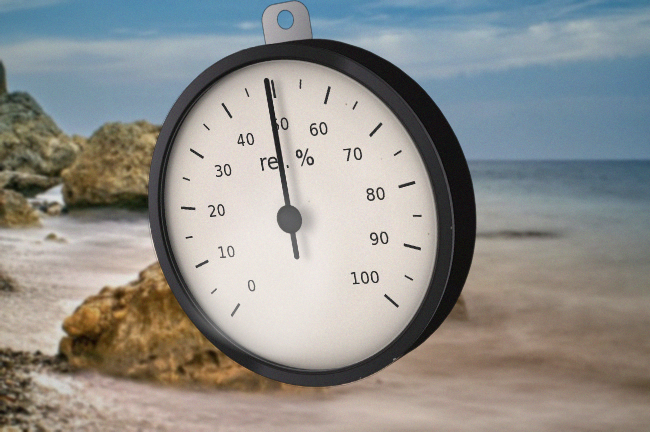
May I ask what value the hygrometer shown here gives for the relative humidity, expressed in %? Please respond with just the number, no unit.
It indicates 50
